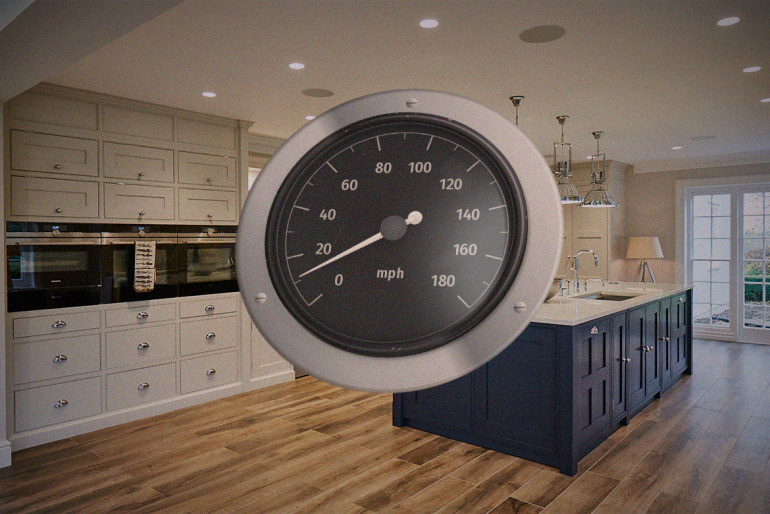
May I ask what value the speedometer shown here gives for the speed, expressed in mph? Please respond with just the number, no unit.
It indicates 10
